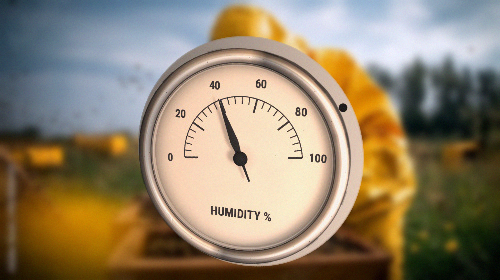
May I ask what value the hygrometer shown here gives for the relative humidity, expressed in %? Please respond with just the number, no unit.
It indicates 40
